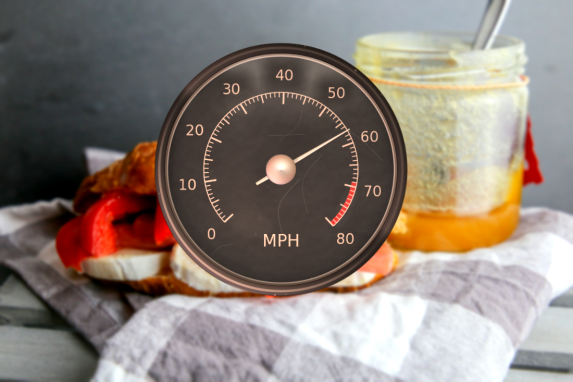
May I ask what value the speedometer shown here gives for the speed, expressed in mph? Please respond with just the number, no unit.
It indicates 57
